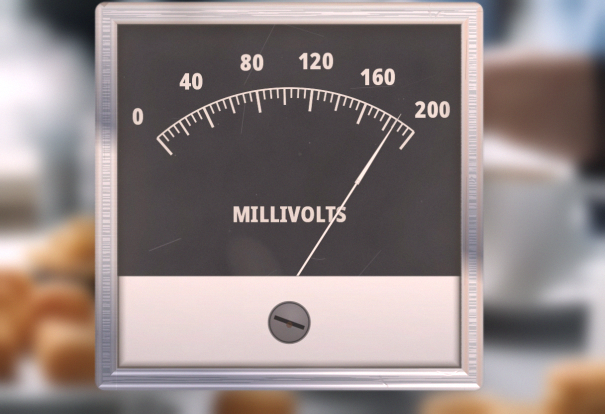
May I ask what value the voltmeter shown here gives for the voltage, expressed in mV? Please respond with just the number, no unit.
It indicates 185
